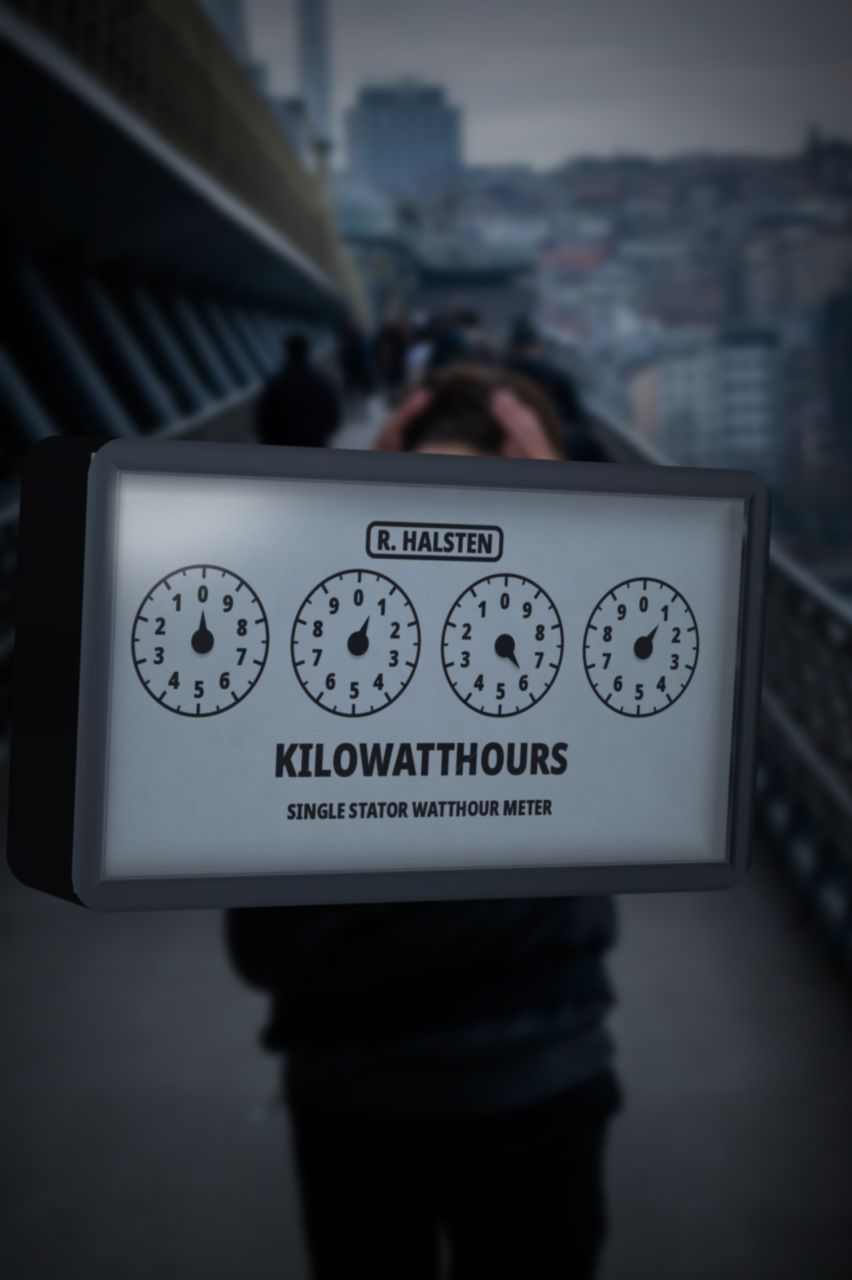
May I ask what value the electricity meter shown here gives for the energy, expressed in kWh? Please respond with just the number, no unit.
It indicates 61
